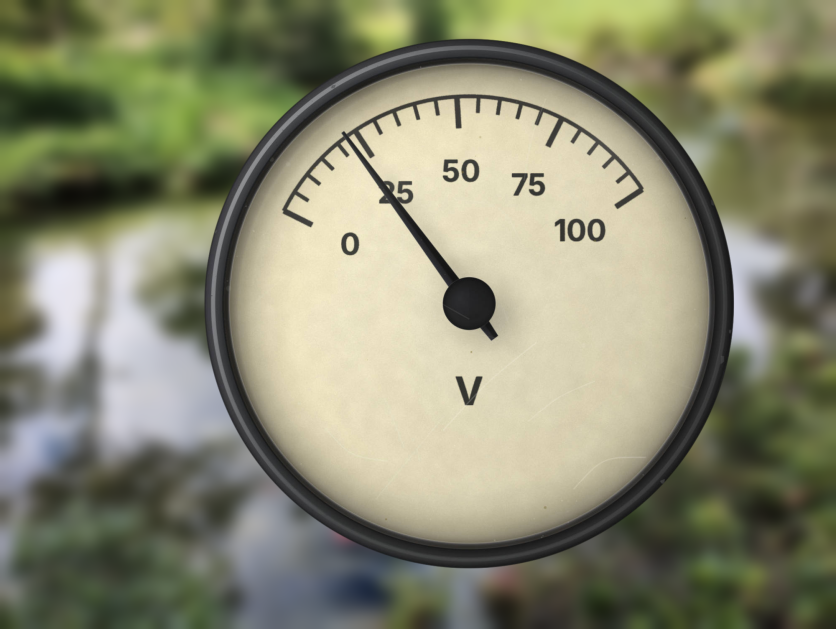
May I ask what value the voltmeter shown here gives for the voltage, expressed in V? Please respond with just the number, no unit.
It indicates 22.5
